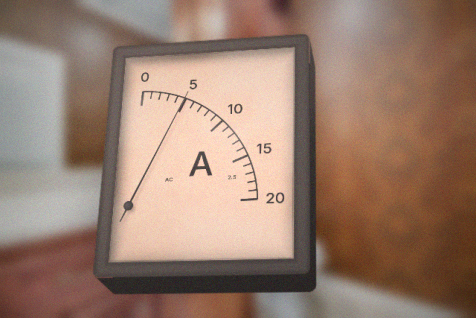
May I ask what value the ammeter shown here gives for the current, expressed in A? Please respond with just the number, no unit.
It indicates 5
